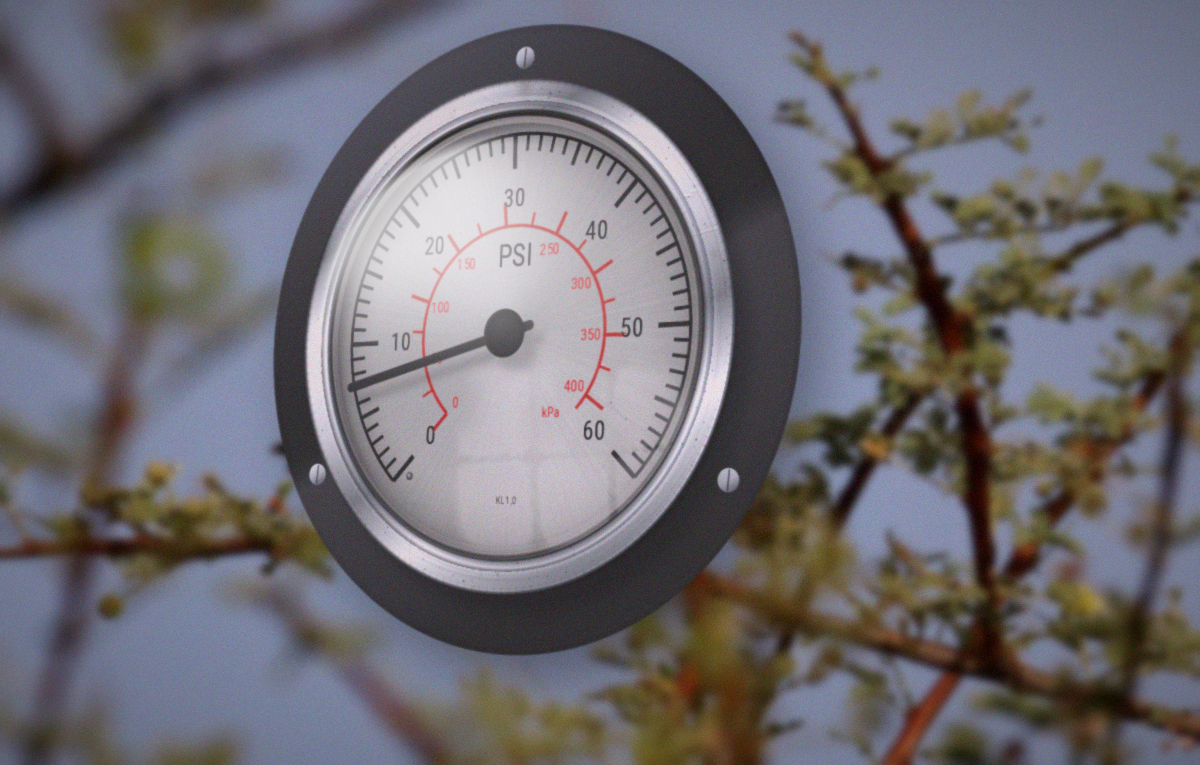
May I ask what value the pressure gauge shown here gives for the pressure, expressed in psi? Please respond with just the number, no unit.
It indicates 7
